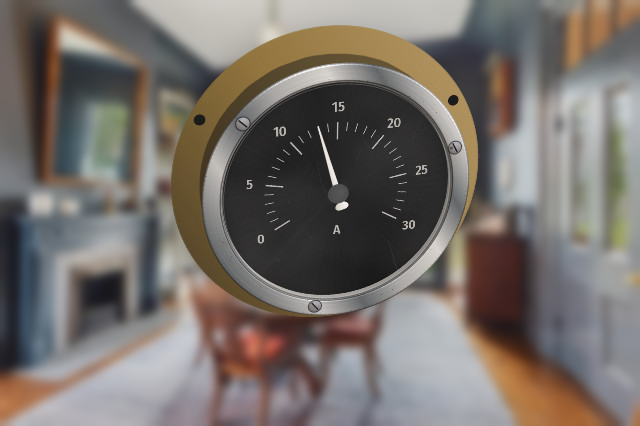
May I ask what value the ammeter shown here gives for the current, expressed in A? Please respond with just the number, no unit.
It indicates 13
